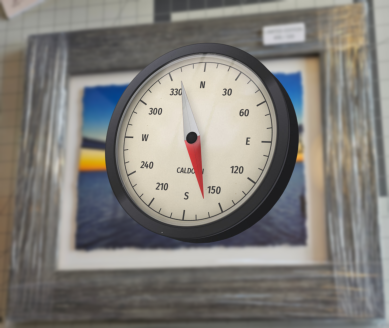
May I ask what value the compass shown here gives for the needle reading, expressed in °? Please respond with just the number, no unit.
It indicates 160
